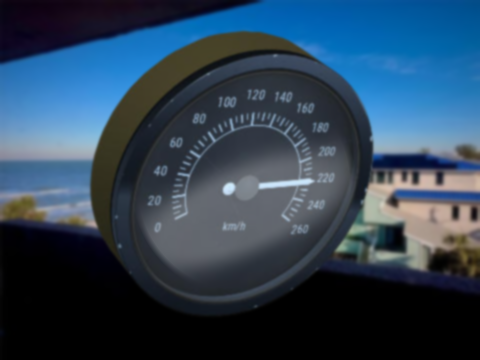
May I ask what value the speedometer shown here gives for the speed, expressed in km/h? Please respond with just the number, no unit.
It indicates 220
